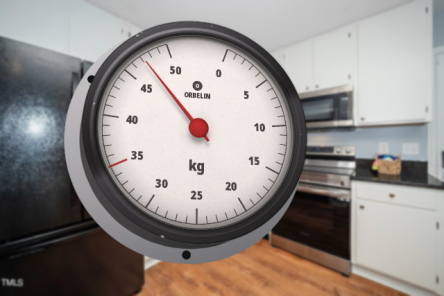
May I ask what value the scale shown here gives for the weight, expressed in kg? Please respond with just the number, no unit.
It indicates 47
